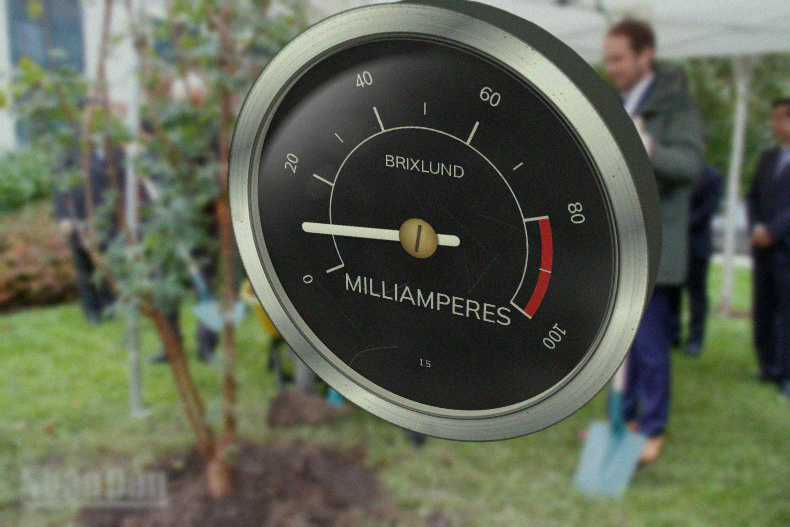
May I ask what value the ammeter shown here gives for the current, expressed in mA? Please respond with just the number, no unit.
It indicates 10
